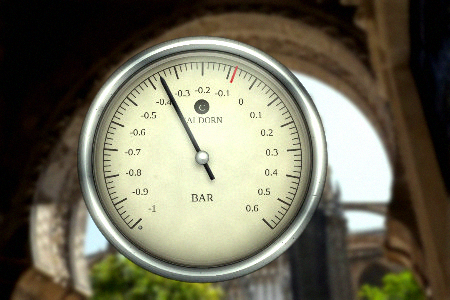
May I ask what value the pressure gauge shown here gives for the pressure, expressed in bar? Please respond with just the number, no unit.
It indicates -0.36
